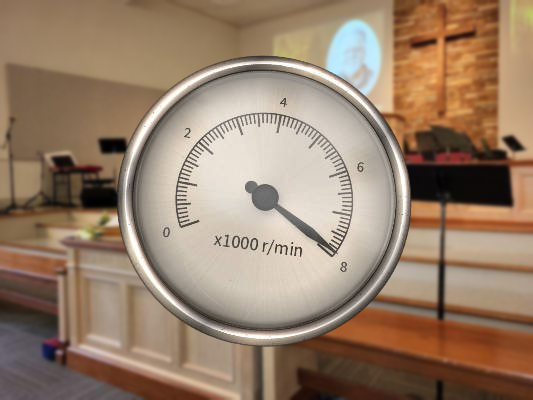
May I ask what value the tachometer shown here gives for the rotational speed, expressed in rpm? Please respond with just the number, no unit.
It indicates 7900
